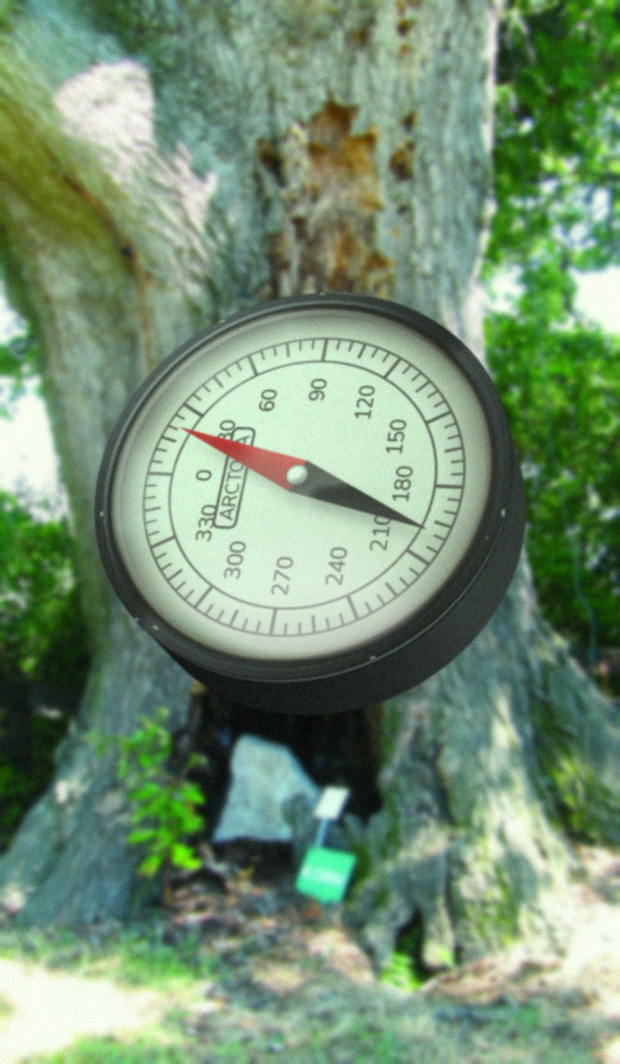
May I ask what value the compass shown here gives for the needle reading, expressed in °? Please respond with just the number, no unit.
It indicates 20
